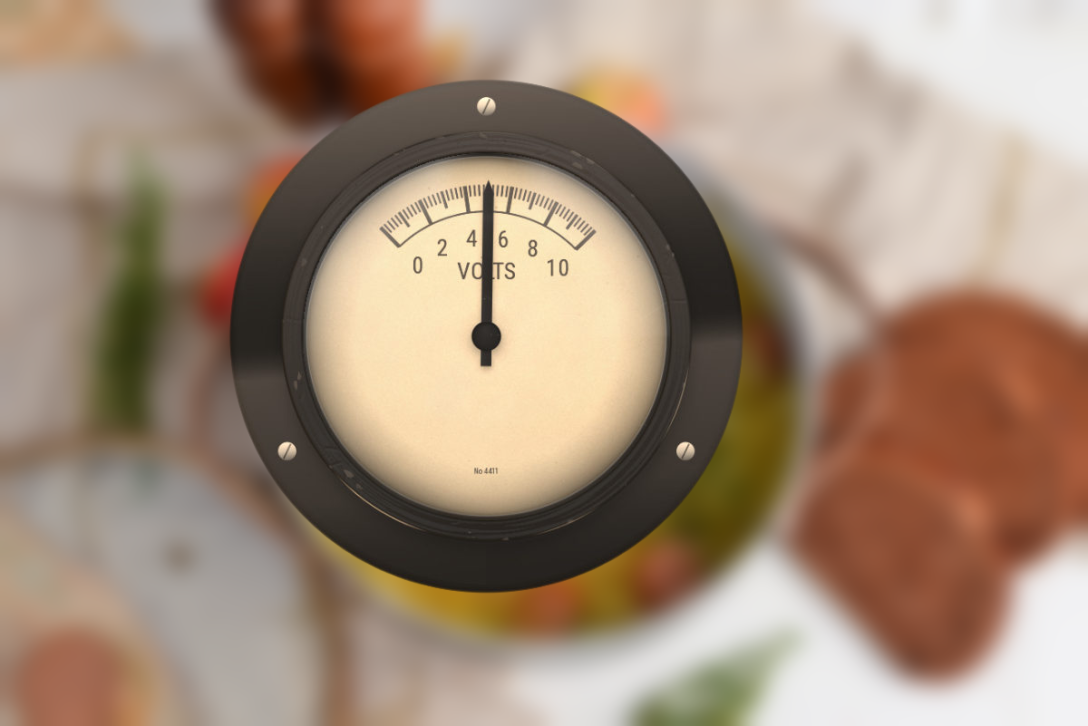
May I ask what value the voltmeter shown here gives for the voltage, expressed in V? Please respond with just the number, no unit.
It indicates 5
